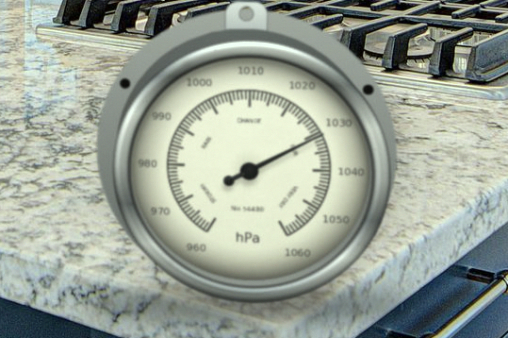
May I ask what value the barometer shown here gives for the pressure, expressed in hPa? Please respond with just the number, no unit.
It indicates 1030
